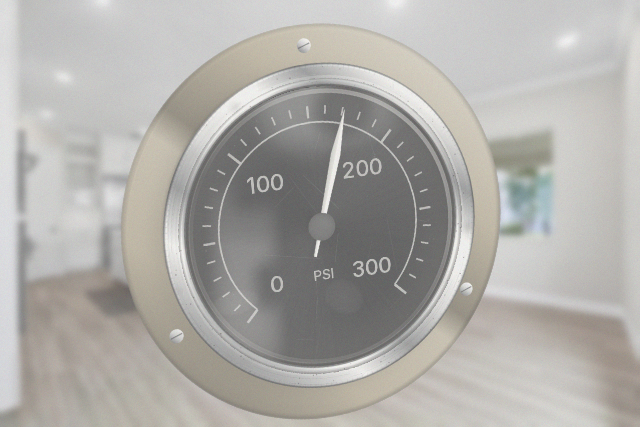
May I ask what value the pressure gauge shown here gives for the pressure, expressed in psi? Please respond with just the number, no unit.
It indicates 170
